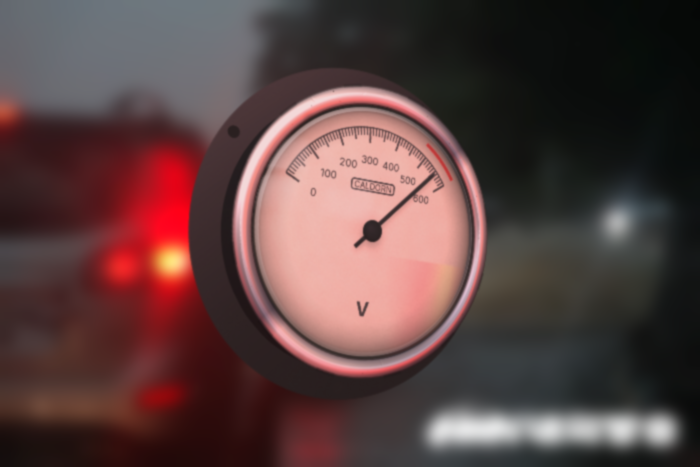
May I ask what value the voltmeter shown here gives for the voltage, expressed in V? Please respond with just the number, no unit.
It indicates 550
